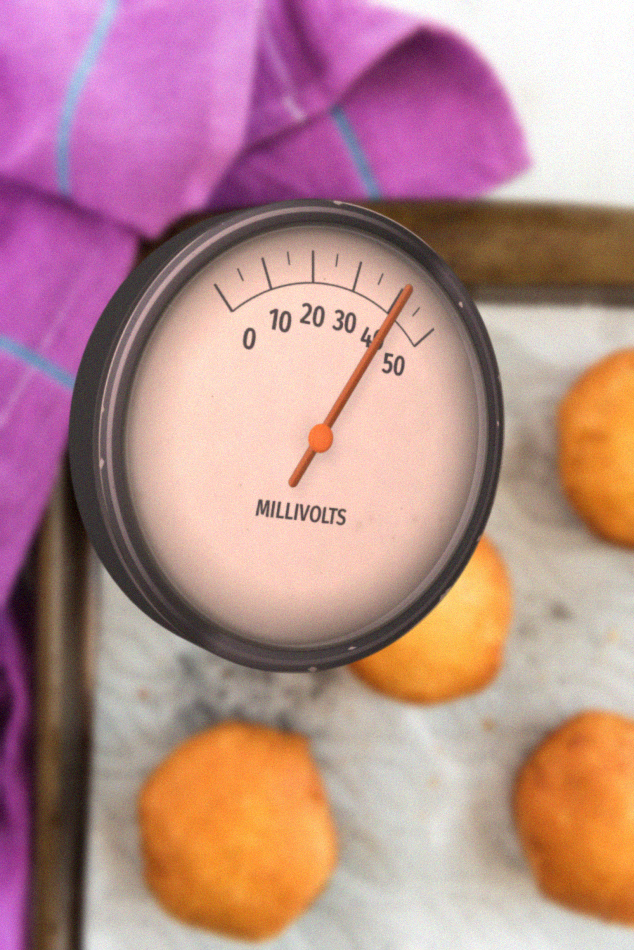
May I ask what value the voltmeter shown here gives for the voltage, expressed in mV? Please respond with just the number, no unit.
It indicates 40
